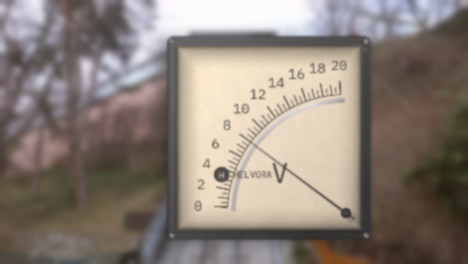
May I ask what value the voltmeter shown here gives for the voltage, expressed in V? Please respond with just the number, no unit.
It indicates 8
